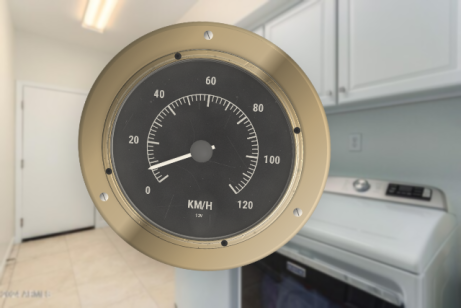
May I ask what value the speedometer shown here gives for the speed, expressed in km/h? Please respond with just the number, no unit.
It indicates 8
